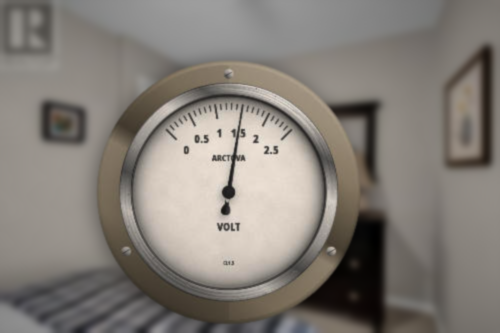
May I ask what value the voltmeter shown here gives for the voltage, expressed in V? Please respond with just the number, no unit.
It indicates 1.5
